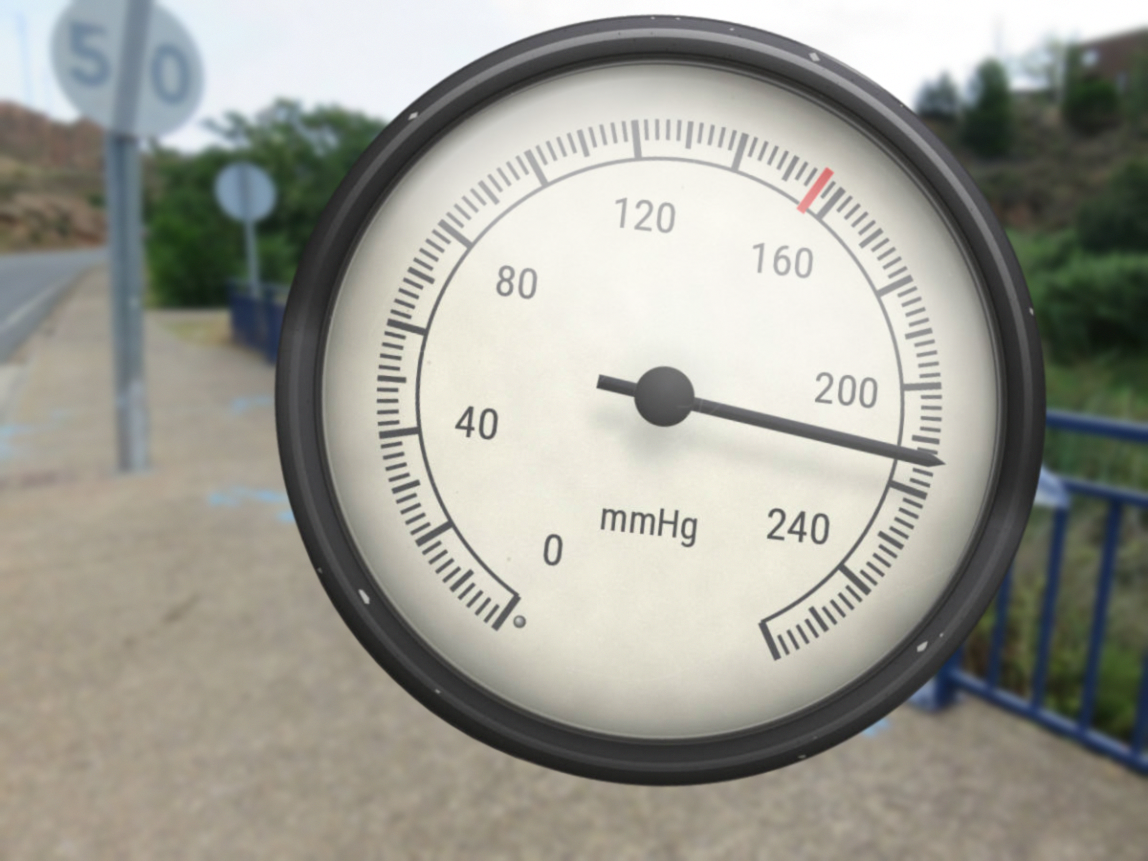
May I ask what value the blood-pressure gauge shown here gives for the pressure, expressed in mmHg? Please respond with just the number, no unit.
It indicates 214
